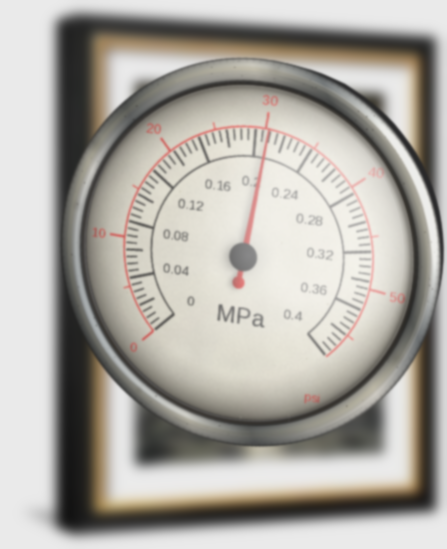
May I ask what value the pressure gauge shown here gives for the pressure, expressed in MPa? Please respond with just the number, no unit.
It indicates 0.21
